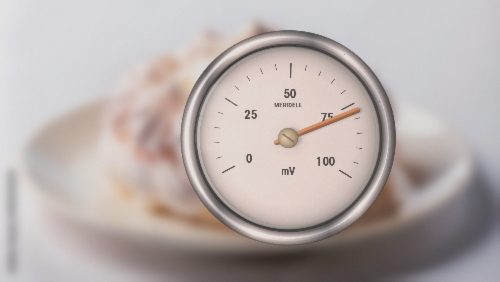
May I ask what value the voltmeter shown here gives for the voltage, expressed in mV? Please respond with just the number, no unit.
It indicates 77.5
